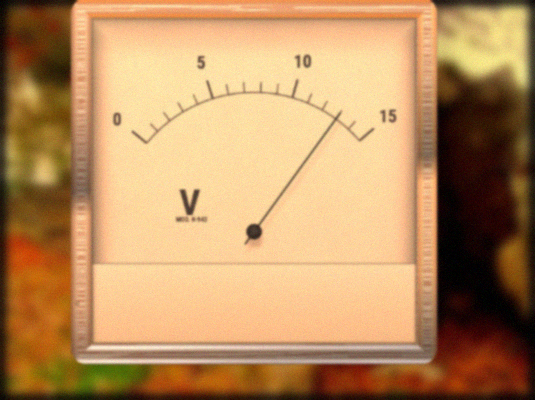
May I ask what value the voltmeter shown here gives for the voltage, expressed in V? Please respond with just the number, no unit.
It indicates 13
